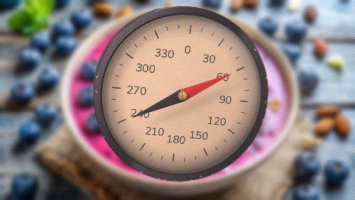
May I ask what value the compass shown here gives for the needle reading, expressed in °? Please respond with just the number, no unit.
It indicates 60
